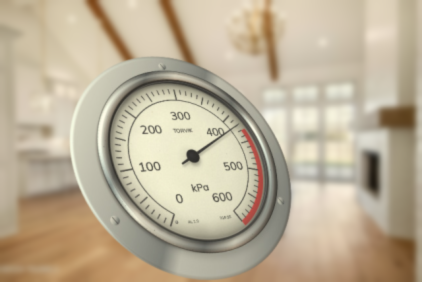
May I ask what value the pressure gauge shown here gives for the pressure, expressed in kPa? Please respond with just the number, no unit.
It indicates 420
